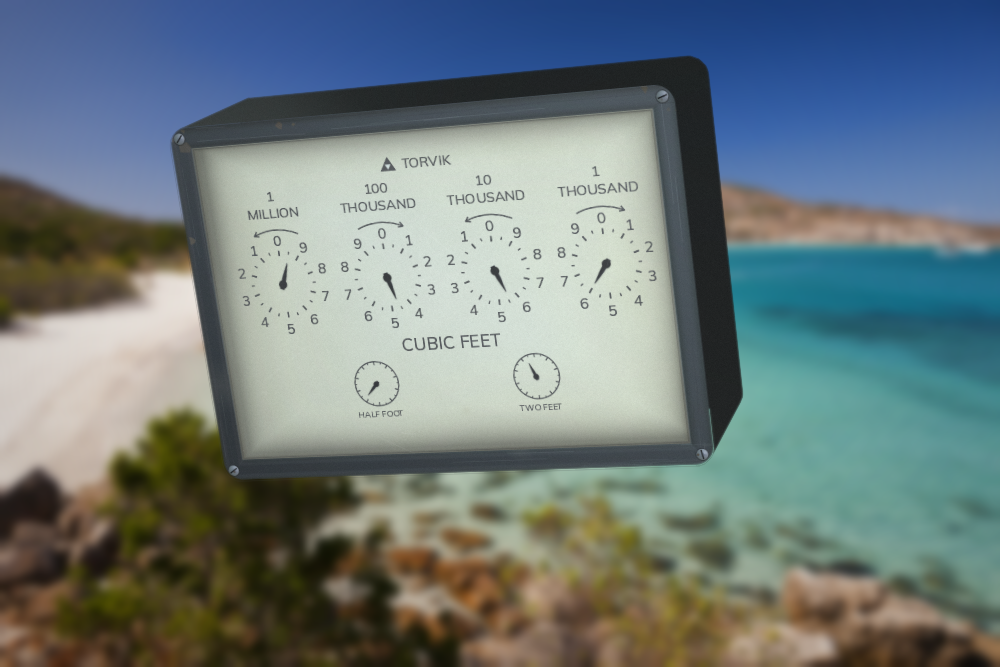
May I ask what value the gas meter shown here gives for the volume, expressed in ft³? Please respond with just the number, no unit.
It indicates 945600
